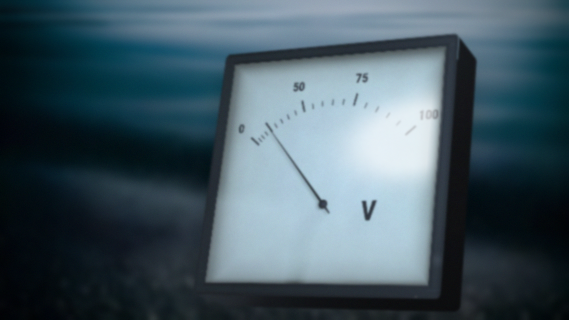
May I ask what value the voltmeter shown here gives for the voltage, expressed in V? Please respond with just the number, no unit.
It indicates 25
